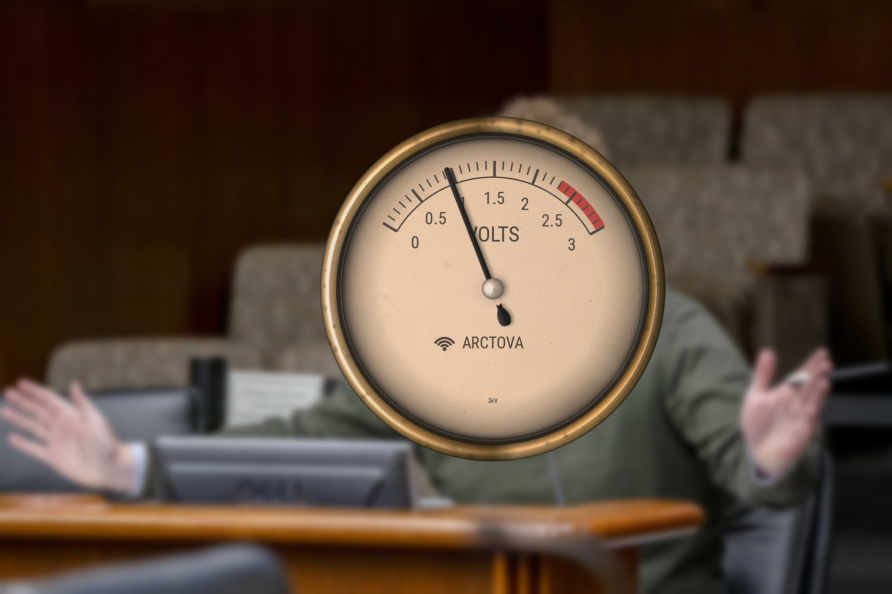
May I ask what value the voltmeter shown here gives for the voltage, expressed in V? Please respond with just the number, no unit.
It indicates 0.95
